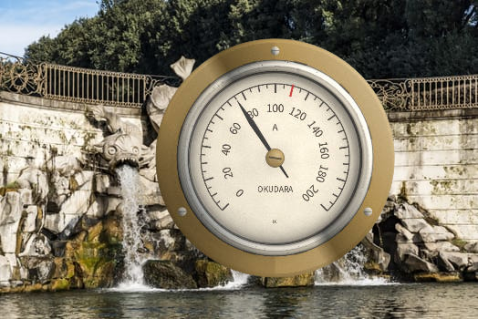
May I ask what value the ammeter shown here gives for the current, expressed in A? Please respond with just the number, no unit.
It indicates 75
